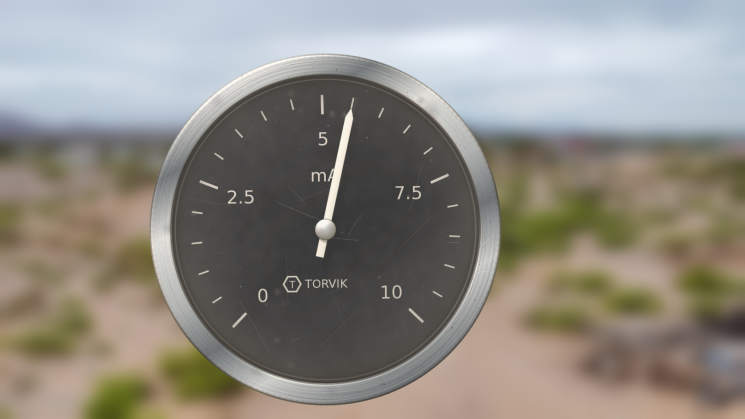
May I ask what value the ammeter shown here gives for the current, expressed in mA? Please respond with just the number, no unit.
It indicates 5.5
